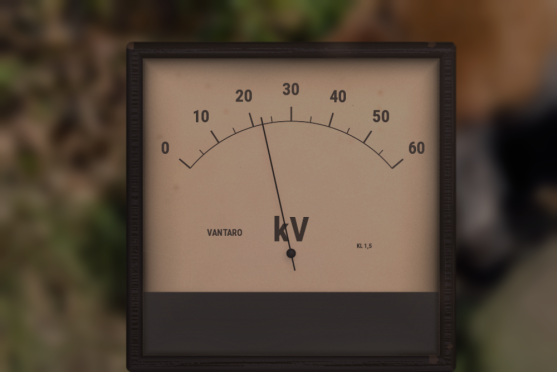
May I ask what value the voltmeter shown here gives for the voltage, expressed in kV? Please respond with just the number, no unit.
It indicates 22.5
